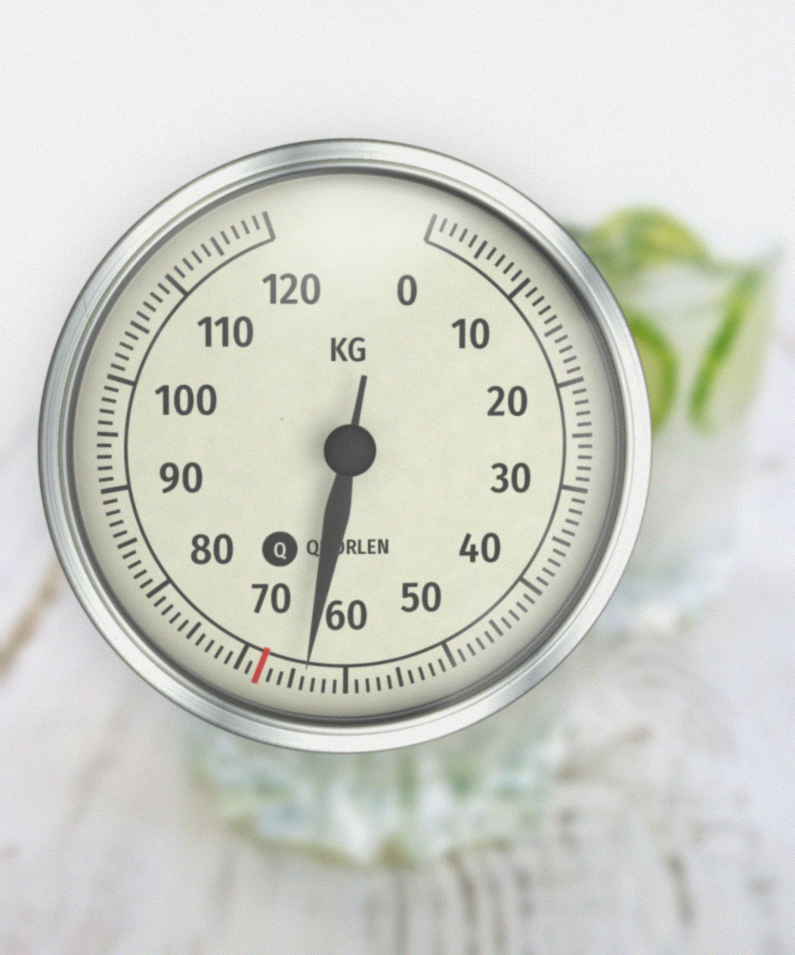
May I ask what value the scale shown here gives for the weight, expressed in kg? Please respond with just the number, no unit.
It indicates 64
